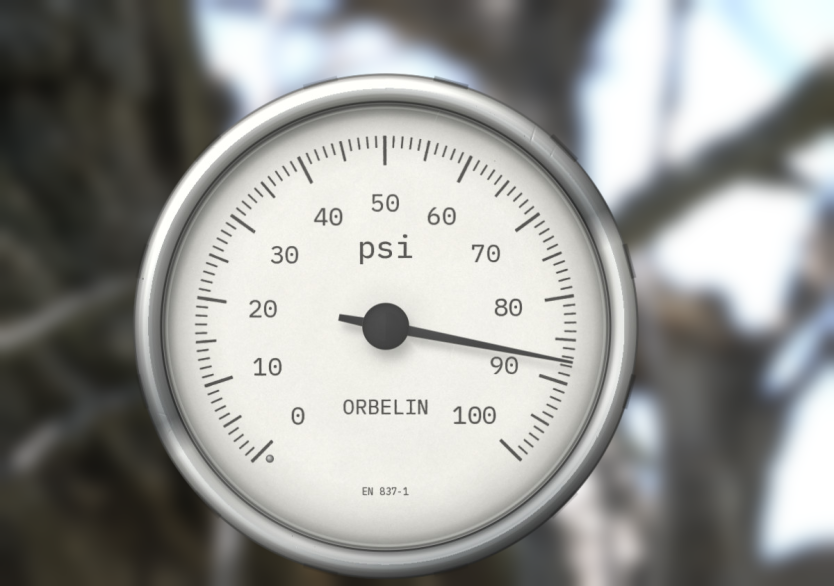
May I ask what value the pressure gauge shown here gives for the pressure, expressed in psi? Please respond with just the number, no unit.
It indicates 87.5
